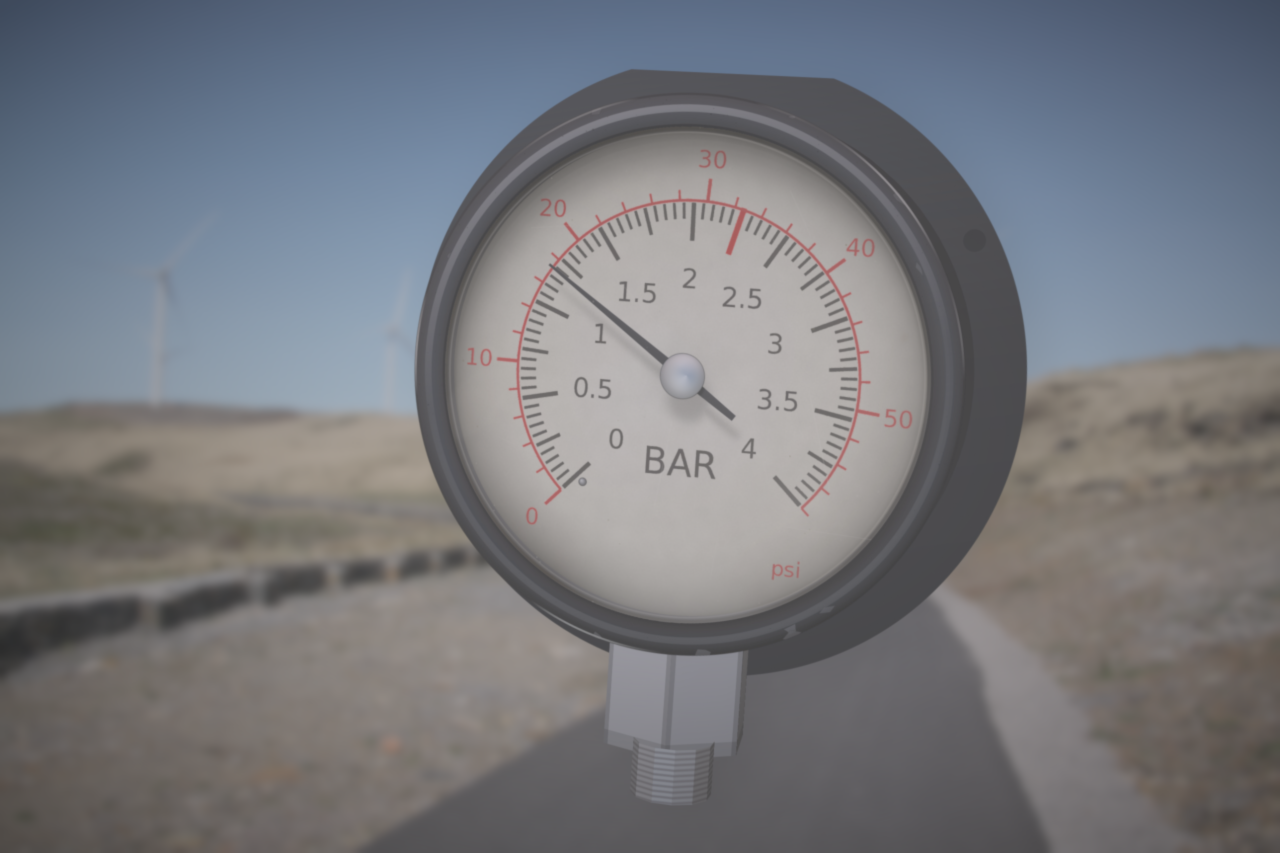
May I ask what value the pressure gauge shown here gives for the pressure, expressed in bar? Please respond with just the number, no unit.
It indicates 1.2
